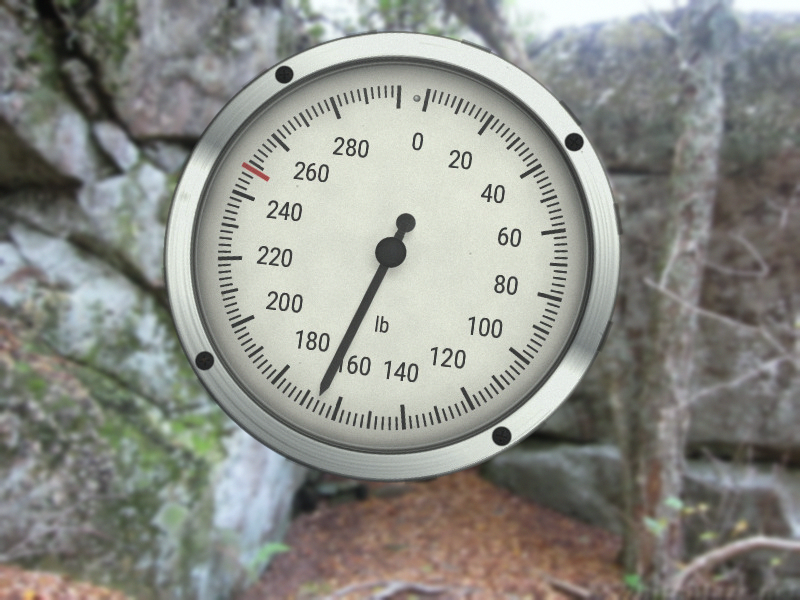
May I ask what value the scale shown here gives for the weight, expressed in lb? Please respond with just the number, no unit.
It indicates 166
